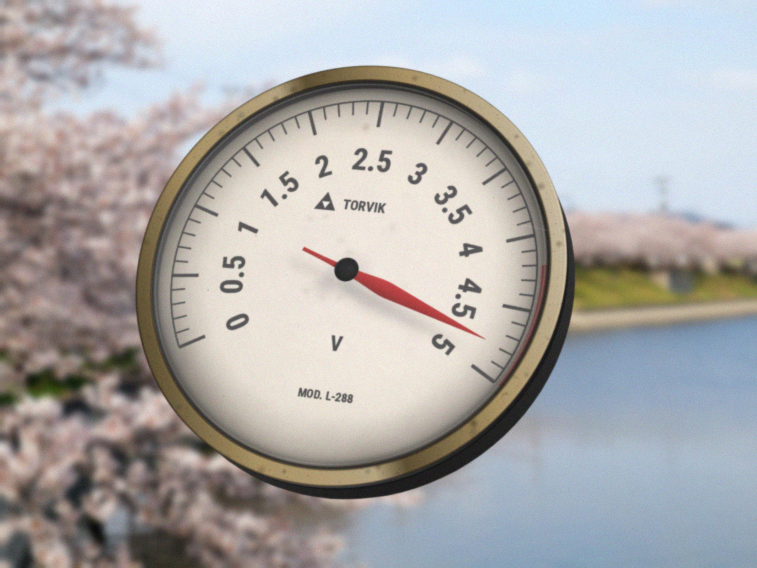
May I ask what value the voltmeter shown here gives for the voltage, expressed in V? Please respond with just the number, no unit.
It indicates 4.8
